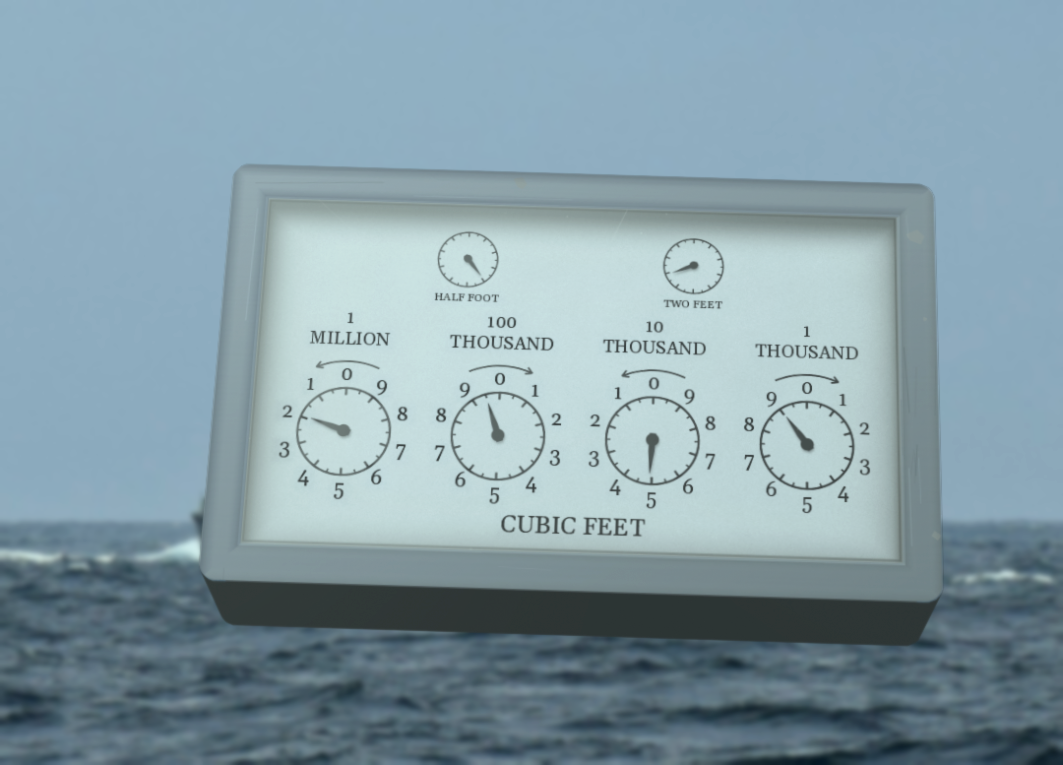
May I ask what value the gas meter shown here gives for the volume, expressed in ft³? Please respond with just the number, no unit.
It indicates 194900
